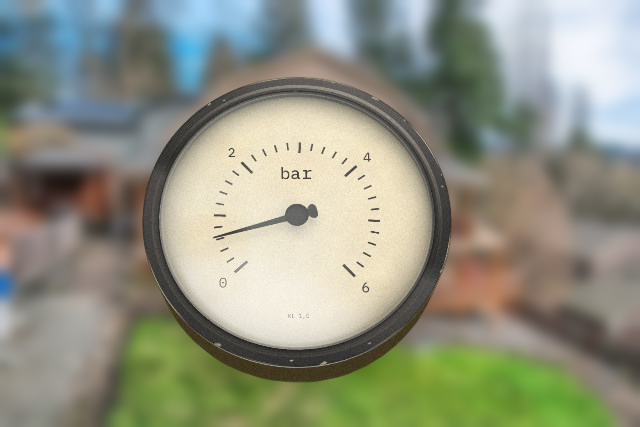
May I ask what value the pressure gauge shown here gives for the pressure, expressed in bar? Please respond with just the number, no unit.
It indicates 0.6
